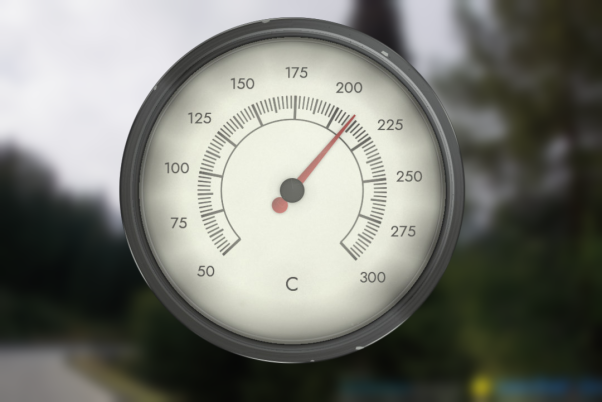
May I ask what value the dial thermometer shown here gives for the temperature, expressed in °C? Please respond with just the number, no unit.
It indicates 210
